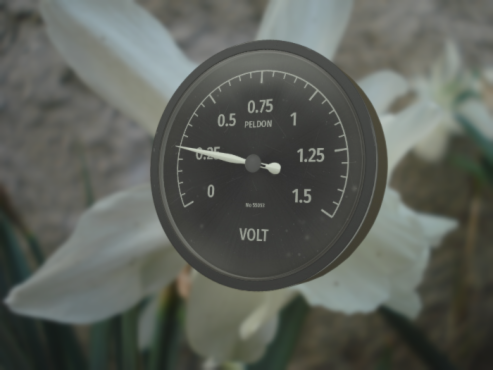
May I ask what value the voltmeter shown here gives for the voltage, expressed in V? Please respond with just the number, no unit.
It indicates 0.25
